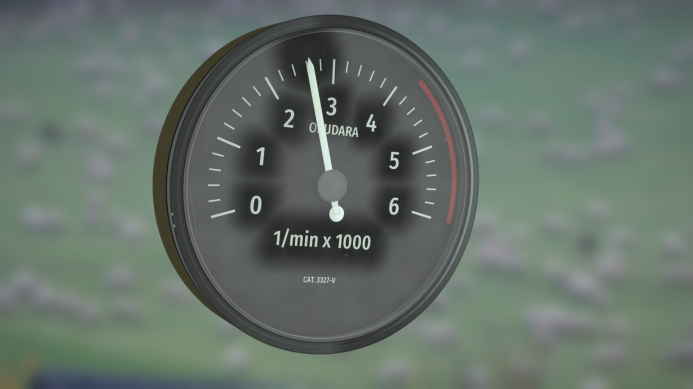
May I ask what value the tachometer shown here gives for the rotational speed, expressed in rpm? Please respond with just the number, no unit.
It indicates 2600
